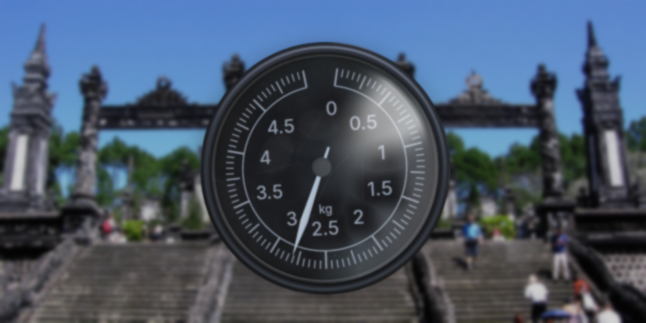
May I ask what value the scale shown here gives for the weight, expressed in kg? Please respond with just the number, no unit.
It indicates 2.8
